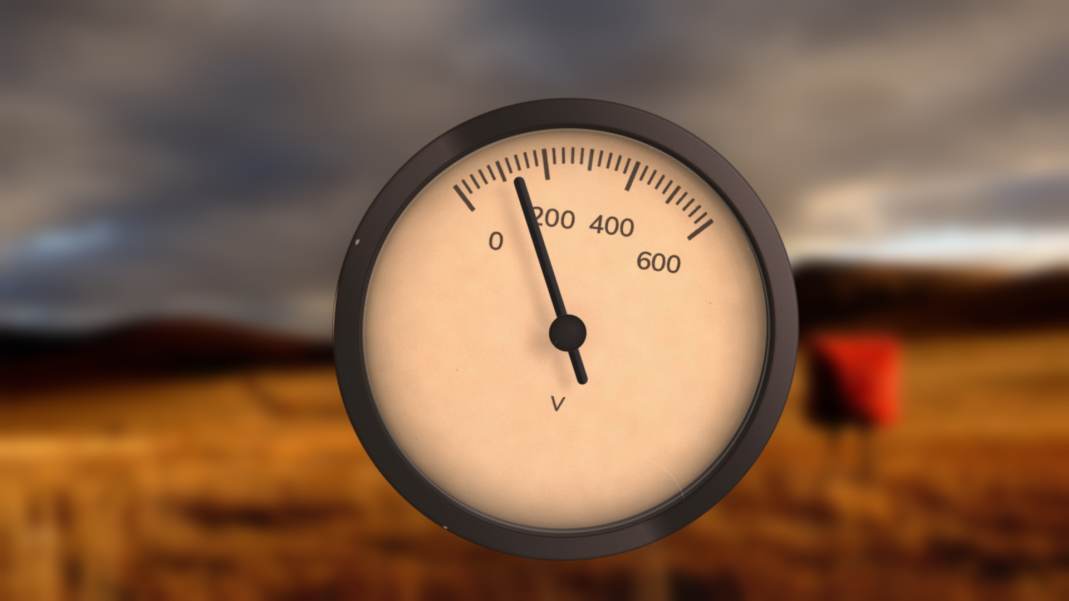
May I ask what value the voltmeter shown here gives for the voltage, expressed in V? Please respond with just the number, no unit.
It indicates 130
